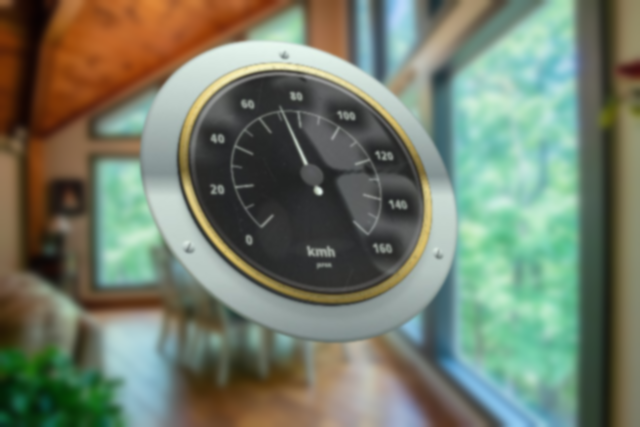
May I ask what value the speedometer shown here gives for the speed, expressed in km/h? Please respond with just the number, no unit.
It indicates 70
